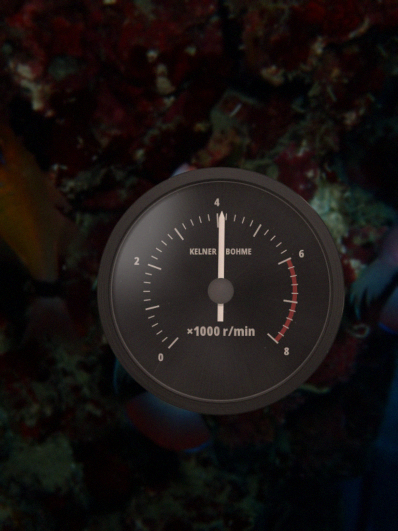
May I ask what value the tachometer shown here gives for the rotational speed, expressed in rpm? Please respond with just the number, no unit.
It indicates 4100
